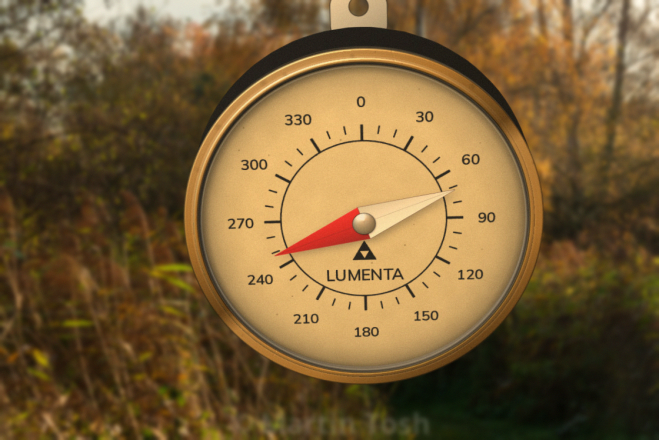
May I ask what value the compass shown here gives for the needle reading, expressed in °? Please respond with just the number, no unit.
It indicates 250
